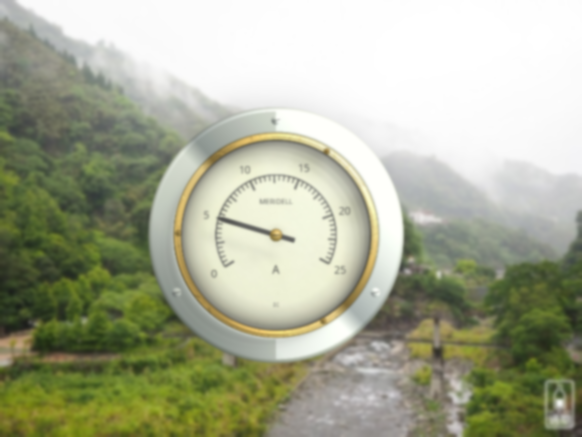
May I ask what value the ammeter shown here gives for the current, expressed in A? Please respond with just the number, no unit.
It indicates 5
